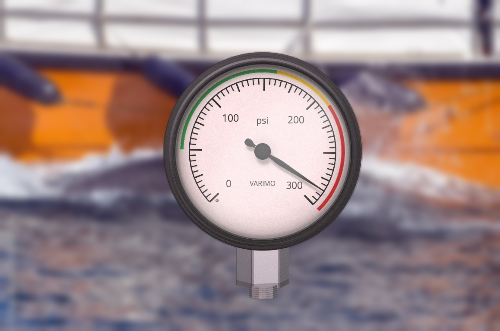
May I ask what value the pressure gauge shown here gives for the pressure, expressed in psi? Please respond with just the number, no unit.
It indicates 285
